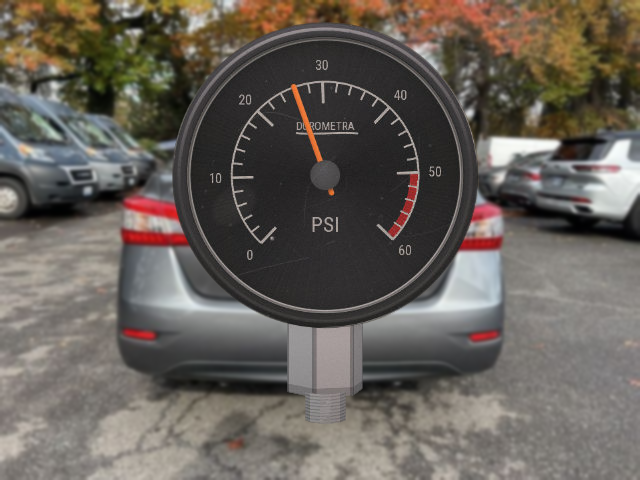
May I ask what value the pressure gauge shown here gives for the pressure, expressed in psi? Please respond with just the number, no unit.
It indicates 26
